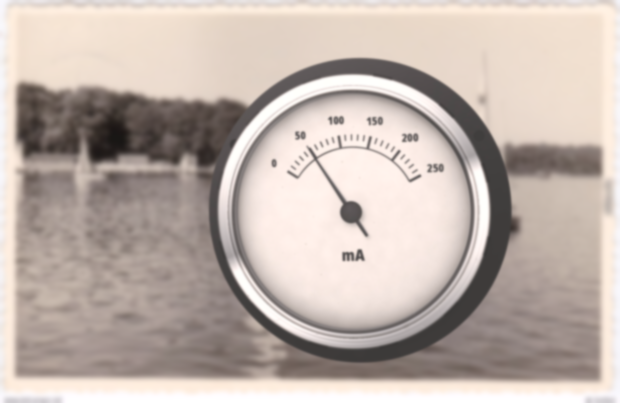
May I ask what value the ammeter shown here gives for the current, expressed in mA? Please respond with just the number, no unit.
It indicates 50
